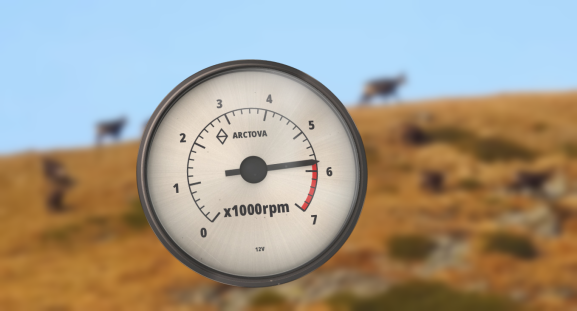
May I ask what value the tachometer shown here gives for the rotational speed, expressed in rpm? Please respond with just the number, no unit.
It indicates 5800
